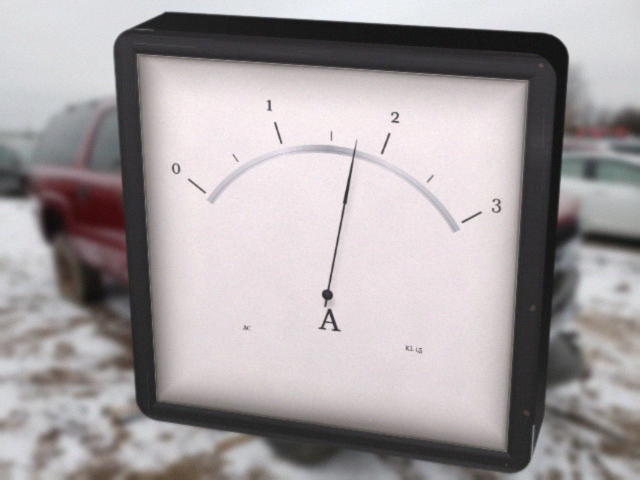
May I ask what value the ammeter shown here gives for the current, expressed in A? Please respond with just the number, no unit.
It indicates 1.75
